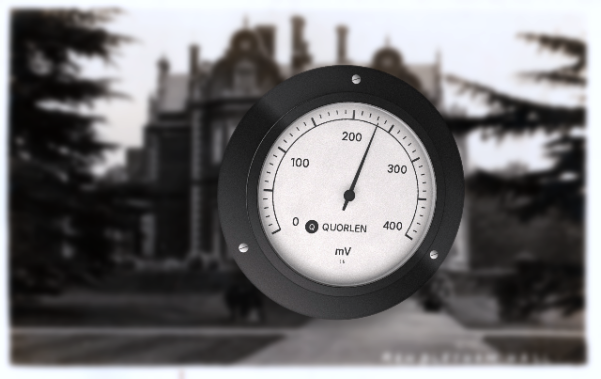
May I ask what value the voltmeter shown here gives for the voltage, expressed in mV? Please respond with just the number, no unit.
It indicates 230
